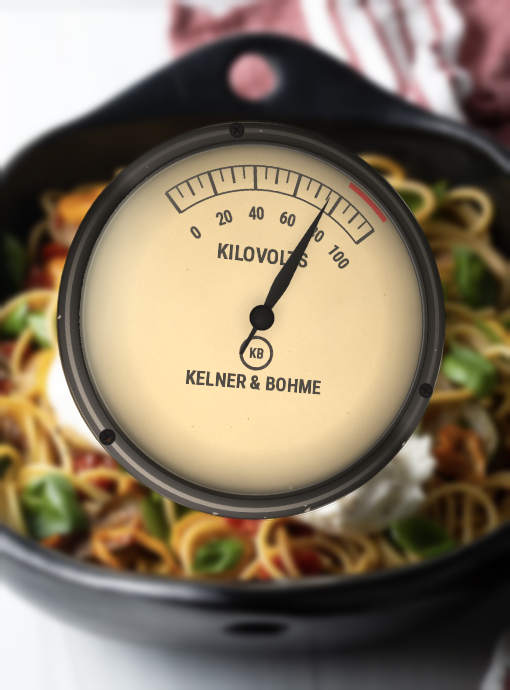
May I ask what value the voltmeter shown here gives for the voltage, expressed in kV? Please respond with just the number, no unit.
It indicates 75
